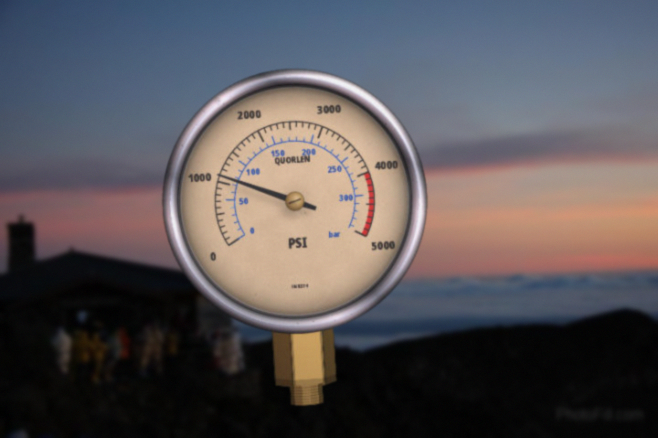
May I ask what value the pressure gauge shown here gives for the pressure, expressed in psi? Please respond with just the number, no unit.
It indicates 1100
